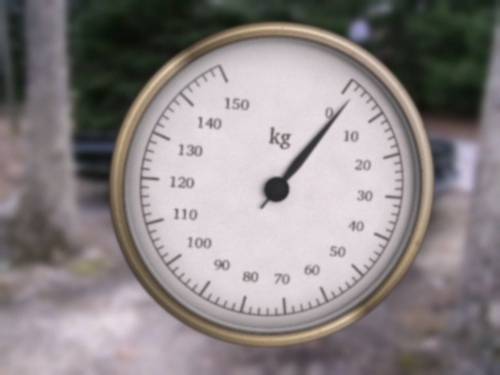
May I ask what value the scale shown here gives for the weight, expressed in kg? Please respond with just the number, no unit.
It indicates 2
